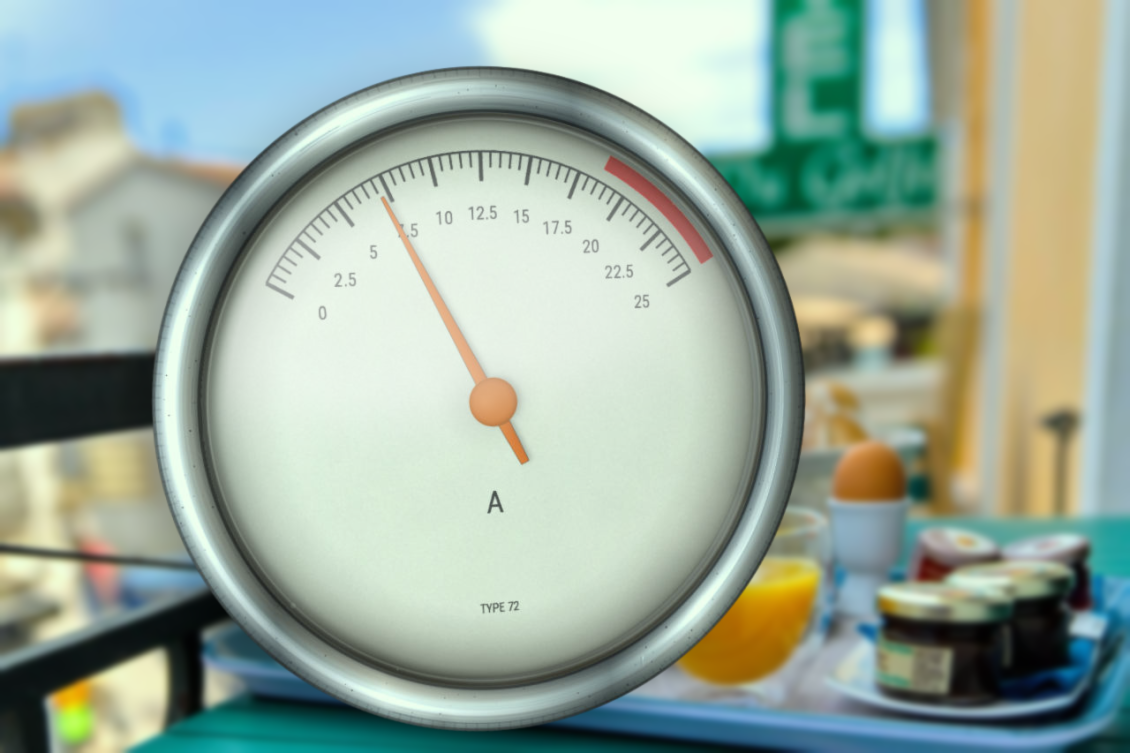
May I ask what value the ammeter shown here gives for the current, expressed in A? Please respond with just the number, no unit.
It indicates 7
